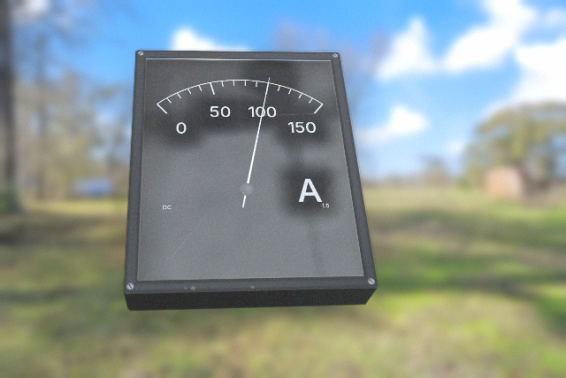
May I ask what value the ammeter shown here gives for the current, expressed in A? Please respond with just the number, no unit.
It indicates 100
